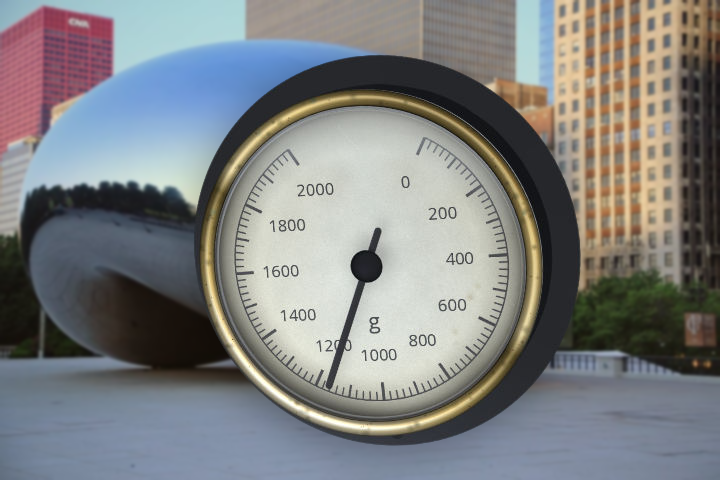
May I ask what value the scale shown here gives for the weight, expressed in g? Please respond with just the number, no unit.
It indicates 1160
